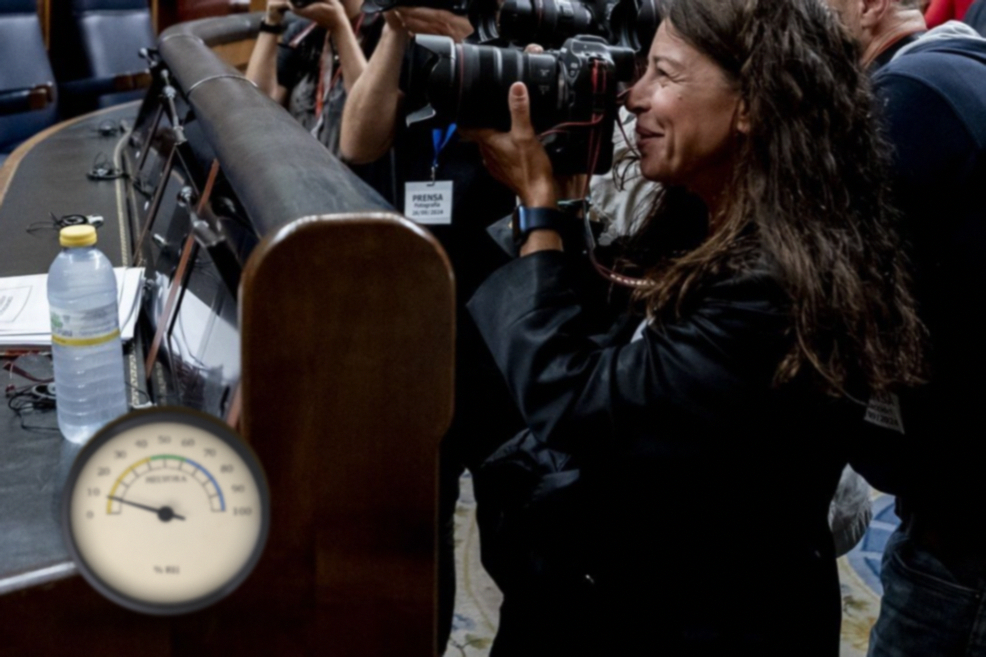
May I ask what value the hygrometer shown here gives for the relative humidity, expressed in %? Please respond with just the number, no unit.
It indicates 10
